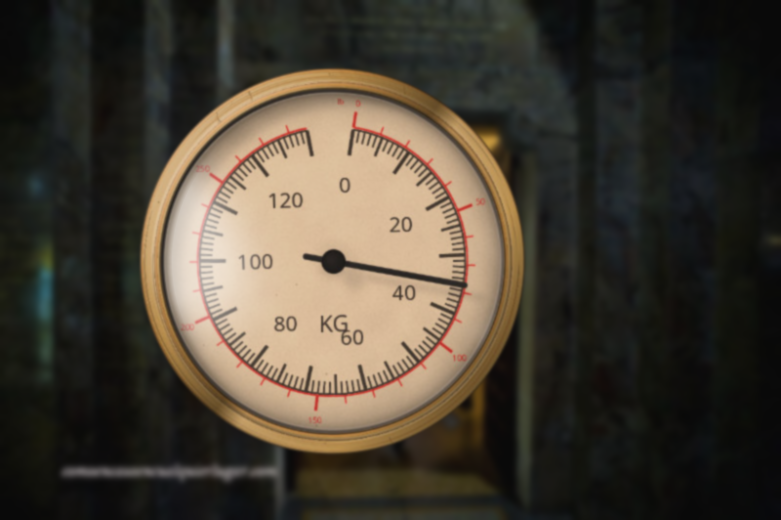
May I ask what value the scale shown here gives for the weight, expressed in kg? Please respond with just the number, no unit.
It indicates 35
